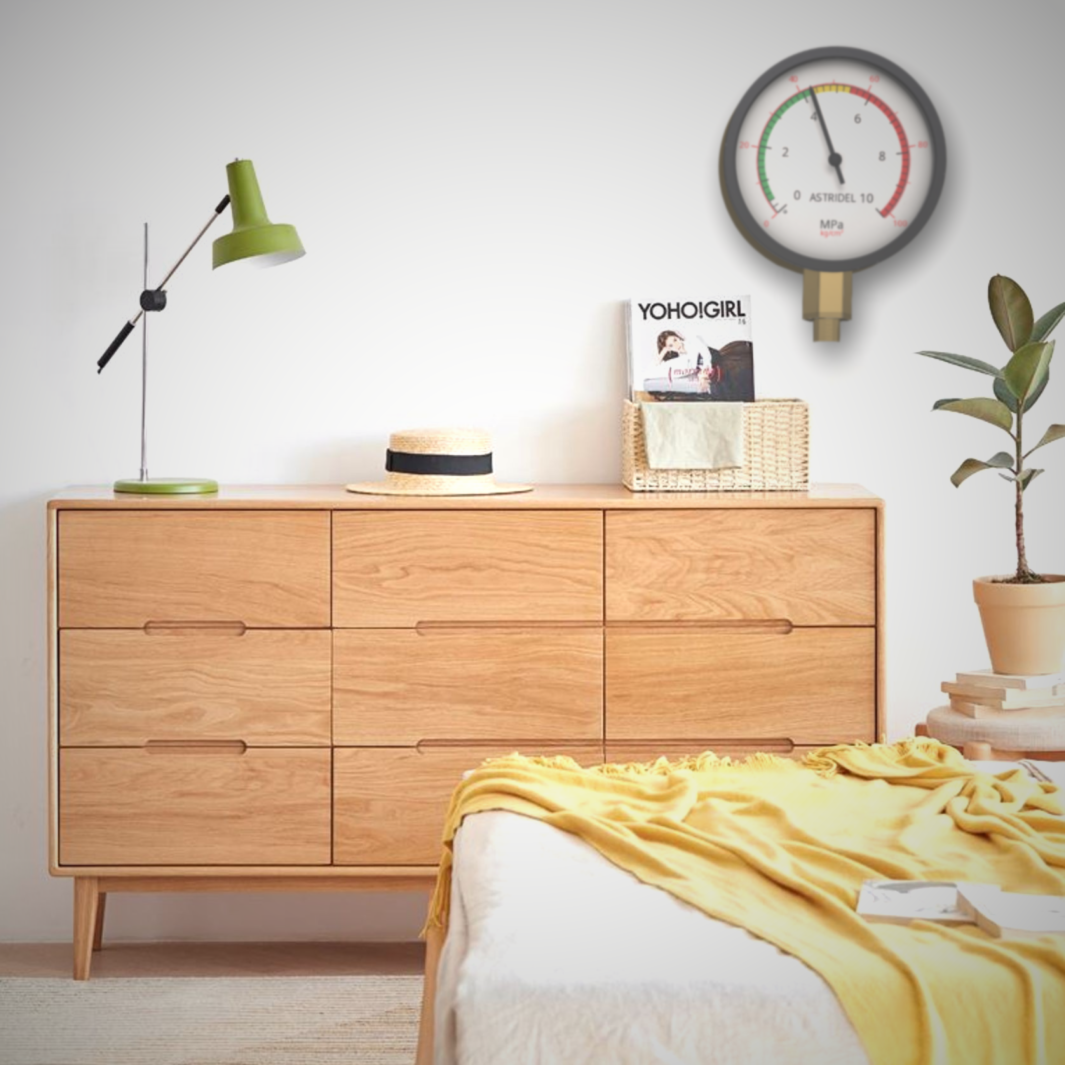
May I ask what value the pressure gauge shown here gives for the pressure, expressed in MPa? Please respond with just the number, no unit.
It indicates 4.2
